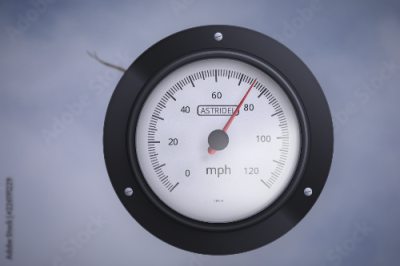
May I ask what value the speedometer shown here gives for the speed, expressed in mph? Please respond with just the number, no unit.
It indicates 75
